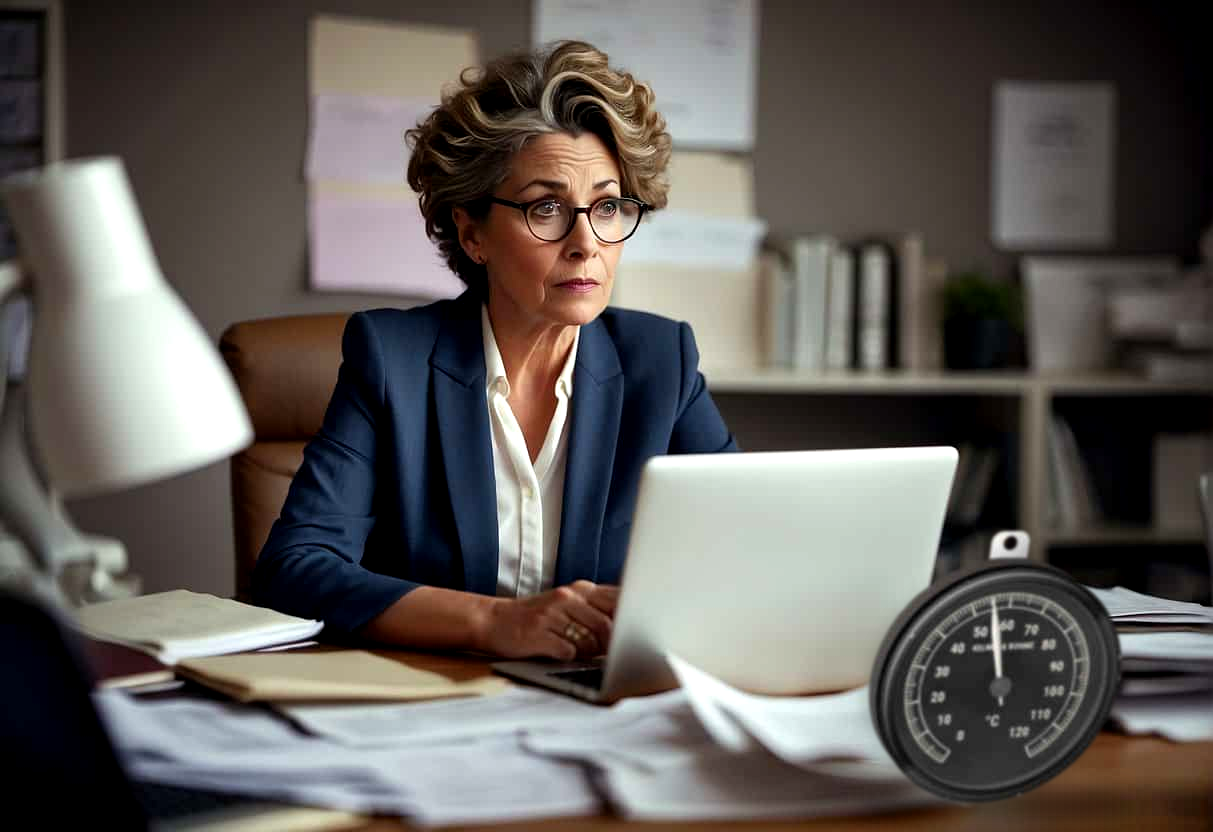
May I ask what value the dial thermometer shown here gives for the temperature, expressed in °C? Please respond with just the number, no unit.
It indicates 55
